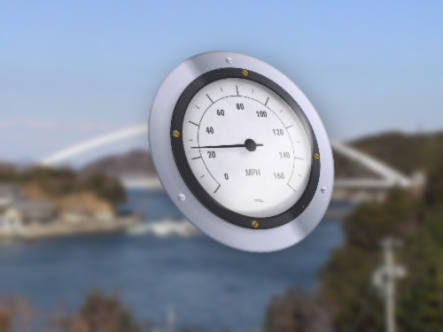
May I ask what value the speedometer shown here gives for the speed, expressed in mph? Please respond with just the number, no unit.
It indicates 25
